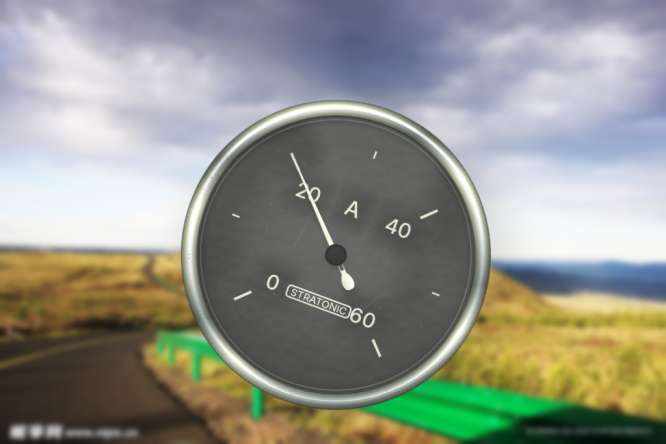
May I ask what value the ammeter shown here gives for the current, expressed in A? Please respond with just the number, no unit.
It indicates 20
